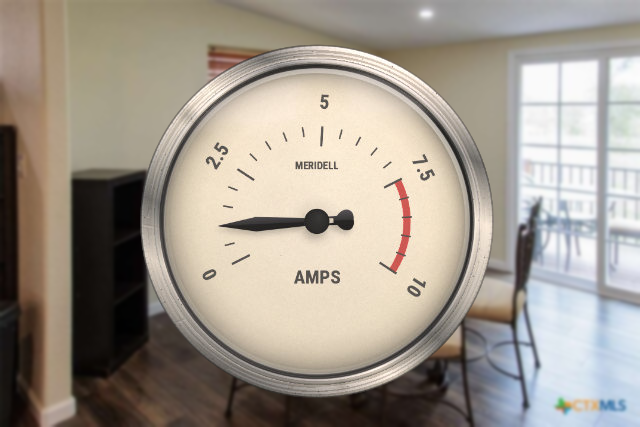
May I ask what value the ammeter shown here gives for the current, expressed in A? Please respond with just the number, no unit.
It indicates 1
